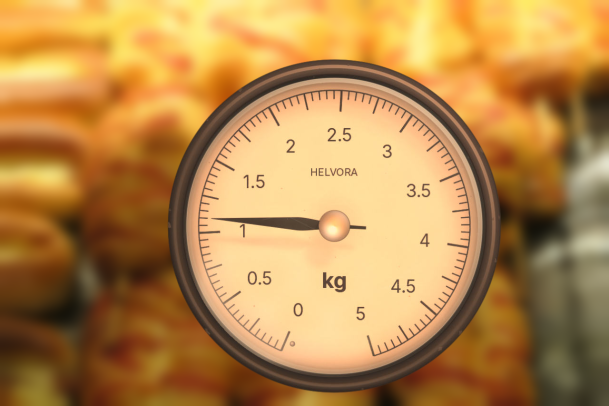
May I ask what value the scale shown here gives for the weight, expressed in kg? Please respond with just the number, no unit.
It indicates 1.1
